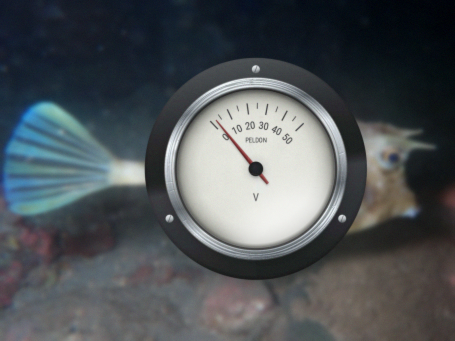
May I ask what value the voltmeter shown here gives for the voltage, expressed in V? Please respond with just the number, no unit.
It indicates 2.5
